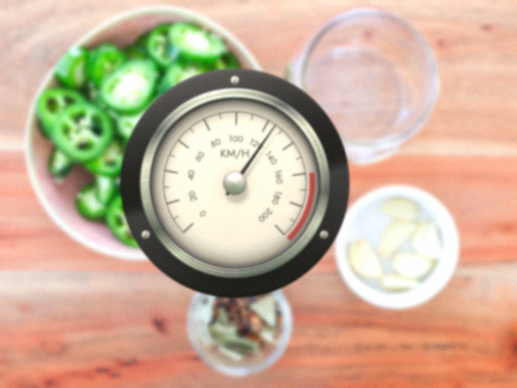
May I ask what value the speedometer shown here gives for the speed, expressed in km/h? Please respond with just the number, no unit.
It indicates 125
